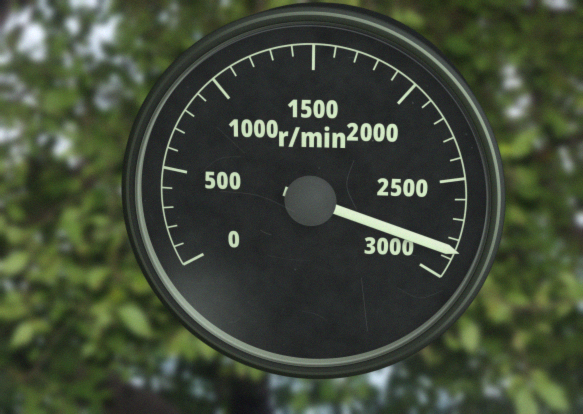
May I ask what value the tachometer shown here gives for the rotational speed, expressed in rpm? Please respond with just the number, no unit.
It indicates 2850
